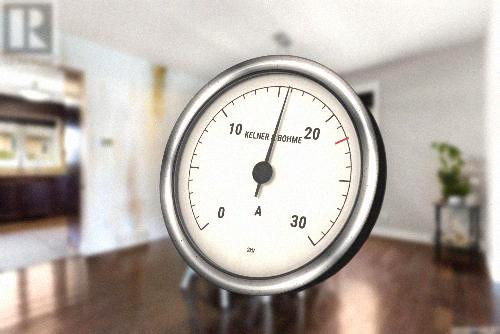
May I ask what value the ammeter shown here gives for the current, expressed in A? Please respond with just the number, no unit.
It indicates 16
